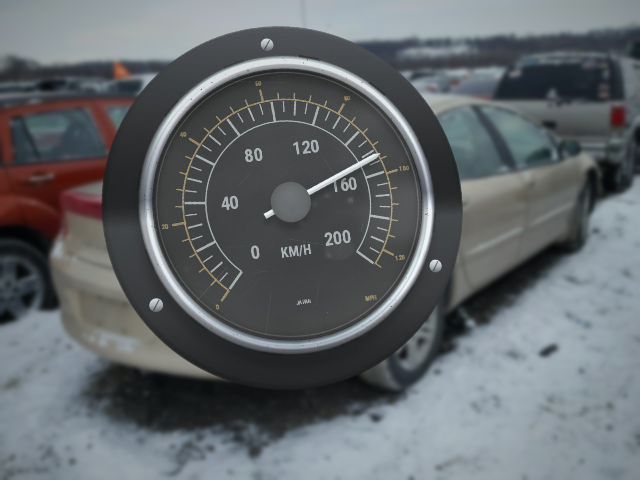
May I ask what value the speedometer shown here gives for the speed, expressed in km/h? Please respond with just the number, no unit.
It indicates 152.5
